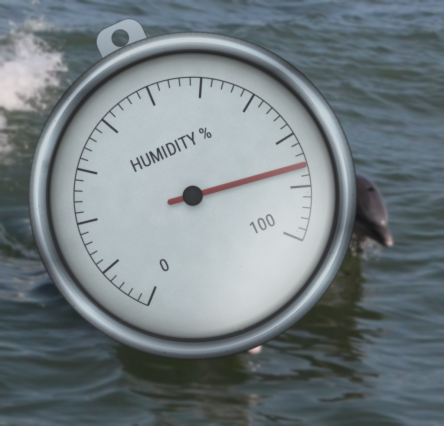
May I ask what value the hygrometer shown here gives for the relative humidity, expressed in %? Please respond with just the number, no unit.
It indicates 86
